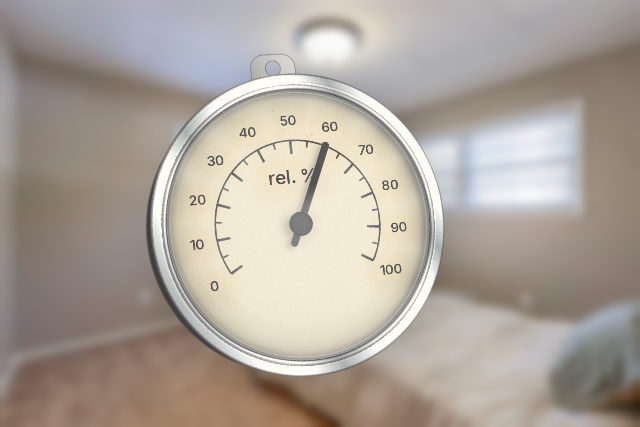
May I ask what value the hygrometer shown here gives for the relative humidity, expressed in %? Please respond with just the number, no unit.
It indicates 60
